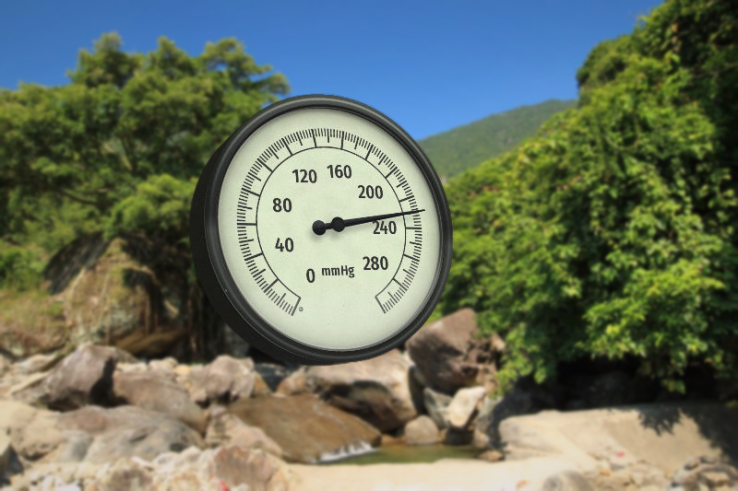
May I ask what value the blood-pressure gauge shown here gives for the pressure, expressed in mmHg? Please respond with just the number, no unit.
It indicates 230
